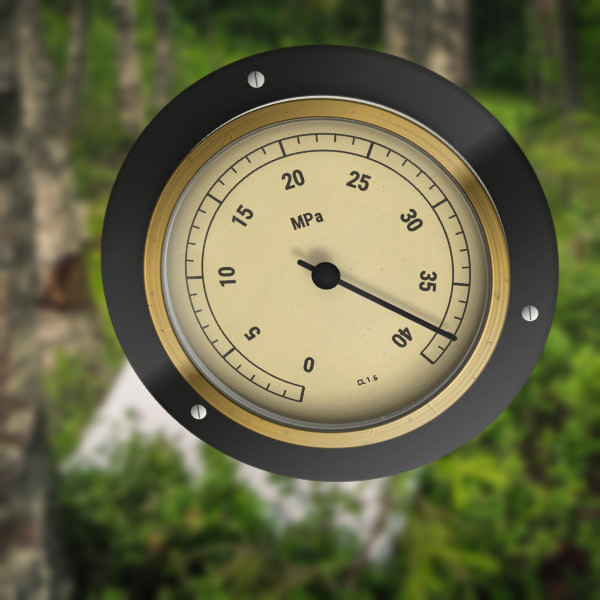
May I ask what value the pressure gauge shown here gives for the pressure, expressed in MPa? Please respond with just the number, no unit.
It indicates 38
